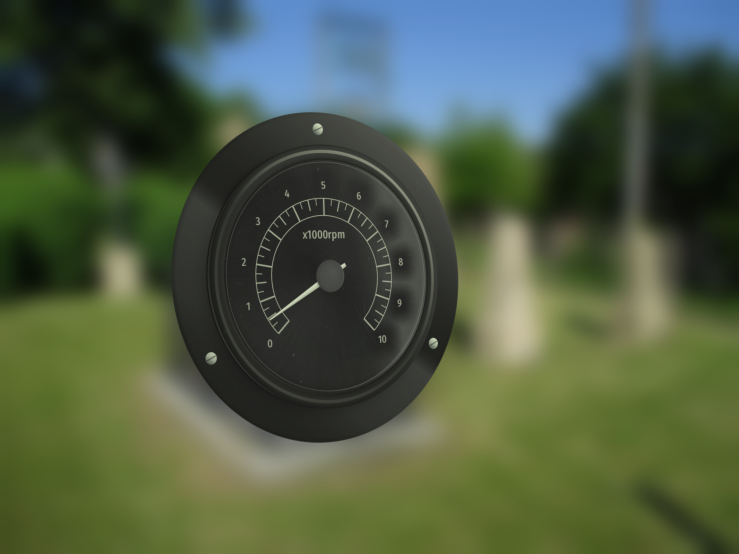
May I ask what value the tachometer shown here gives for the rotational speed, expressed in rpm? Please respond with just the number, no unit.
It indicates 500
